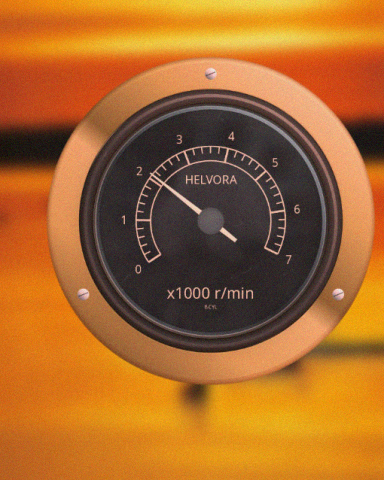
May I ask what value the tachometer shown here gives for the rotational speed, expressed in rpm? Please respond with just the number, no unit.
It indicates 2100
